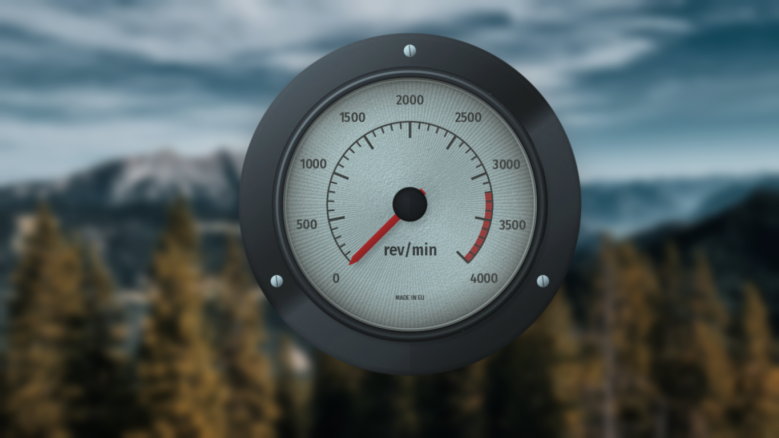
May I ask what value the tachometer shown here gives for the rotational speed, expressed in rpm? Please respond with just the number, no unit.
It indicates 0
